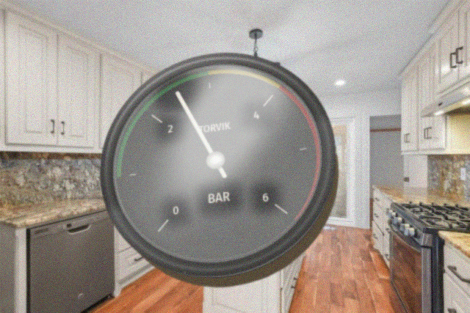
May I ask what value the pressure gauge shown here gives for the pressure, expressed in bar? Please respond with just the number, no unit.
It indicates 2.5
